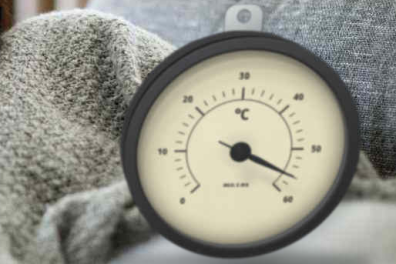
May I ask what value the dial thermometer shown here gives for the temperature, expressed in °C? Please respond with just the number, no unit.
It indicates 56
